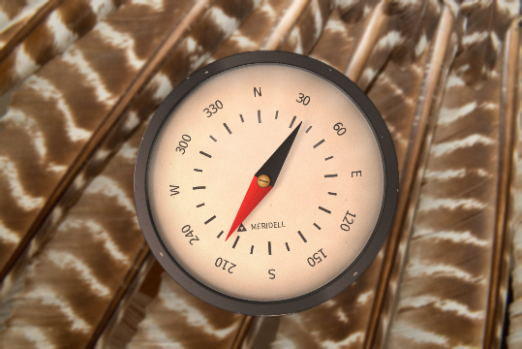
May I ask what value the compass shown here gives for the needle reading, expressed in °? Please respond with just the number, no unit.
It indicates 217.5
